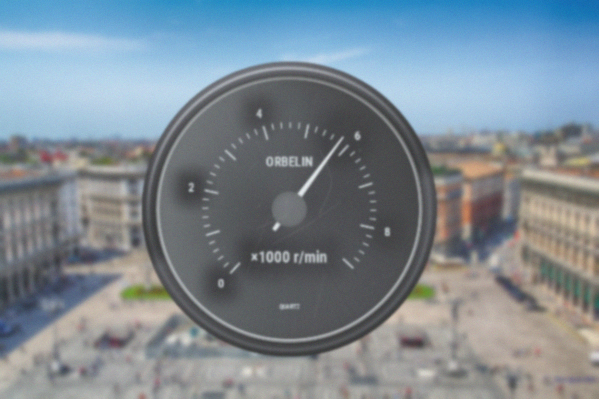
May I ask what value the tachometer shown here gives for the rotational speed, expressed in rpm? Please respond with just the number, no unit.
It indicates 5800
